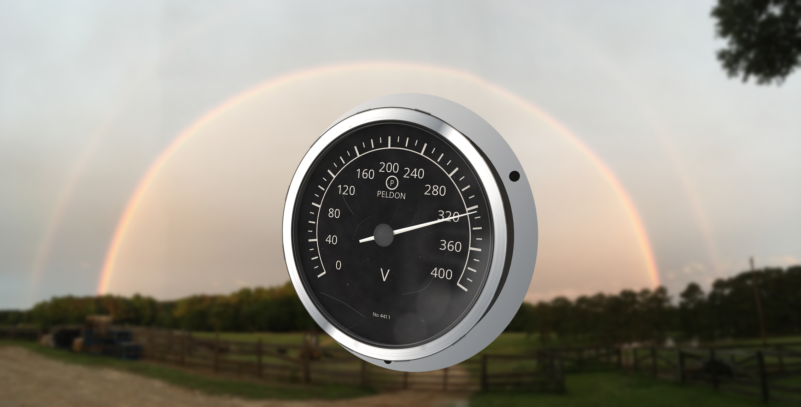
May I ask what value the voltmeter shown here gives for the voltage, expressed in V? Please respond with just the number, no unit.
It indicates 325
